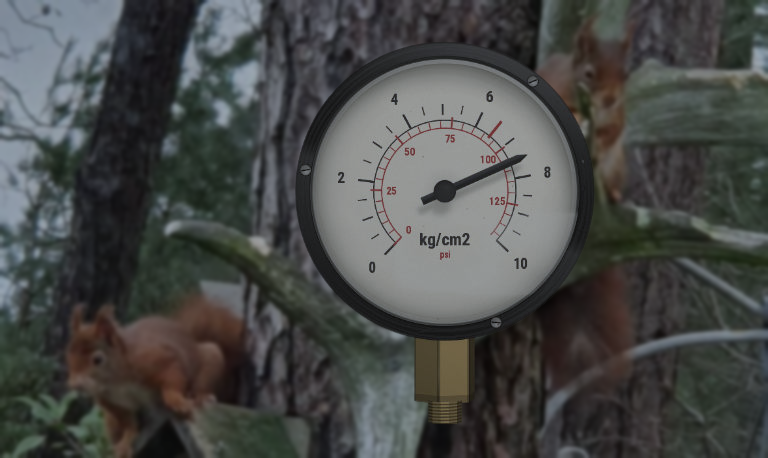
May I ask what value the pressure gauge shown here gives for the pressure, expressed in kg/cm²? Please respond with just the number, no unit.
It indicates 7.5
